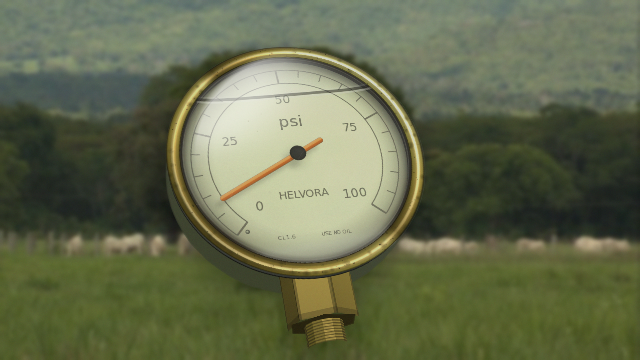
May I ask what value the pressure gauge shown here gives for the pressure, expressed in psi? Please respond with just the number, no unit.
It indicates 7.5
